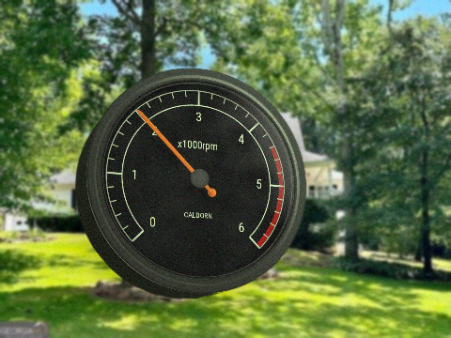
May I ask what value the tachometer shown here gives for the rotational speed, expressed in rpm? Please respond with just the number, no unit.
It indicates 2000
